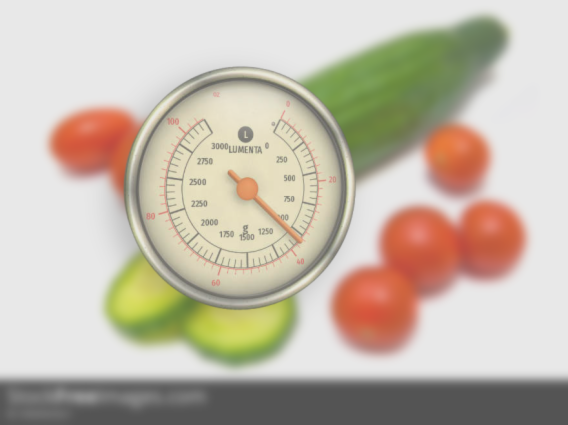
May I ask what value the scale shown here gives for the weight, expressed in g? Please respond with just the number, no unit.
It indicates 1050
